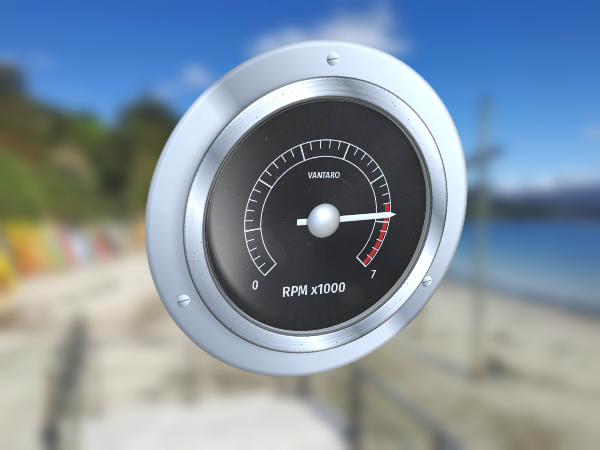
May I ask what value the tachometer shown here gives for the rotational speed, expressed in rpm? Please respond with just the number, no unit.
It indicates 5800
